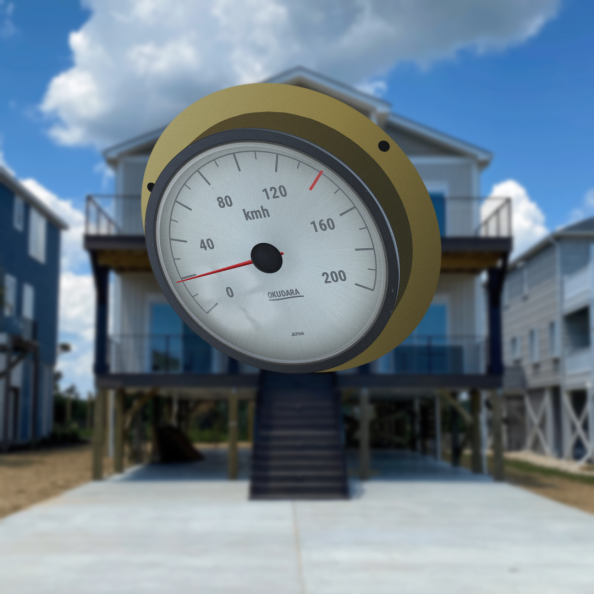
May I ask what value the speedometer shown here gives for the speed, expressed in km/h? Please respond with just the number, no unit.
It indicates 20
